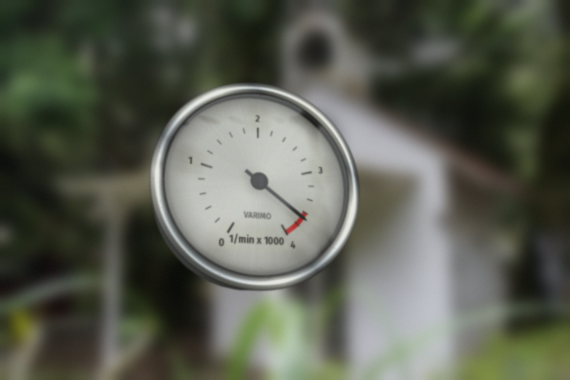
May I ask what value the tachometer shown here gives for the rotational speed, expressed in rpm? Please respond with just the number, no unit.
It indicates 3700
